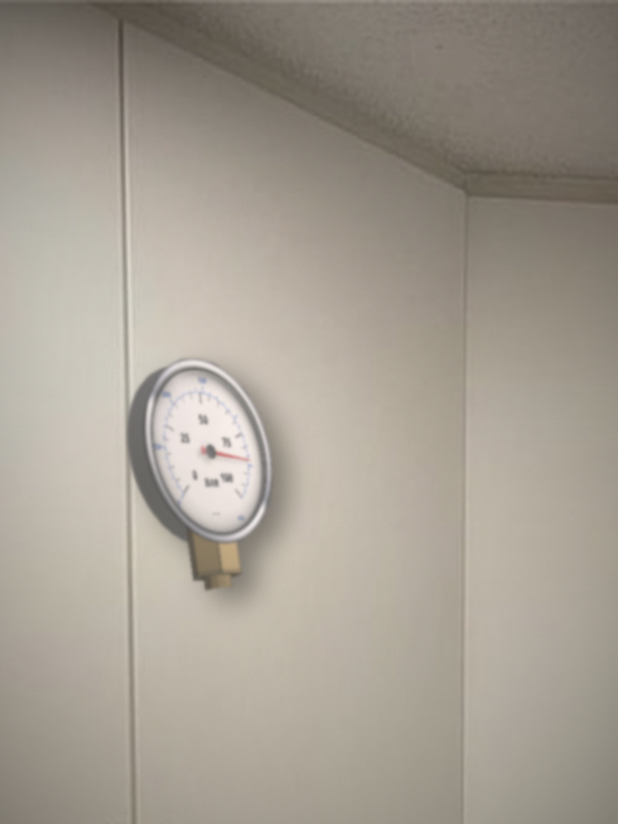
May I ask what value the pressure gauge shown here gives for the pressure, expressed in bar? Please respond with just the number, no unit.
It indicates 85
